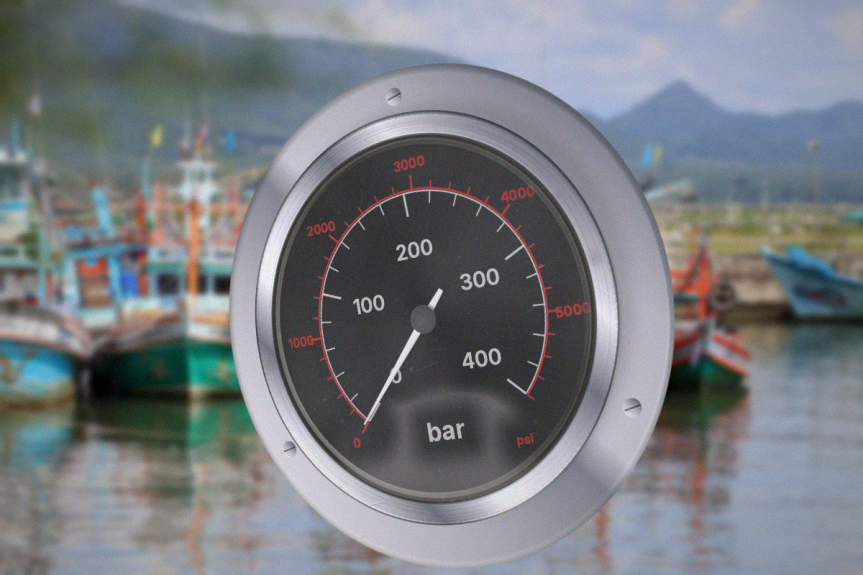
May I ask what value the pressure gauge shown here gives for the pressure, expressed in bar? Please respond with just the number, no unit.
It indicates 0
